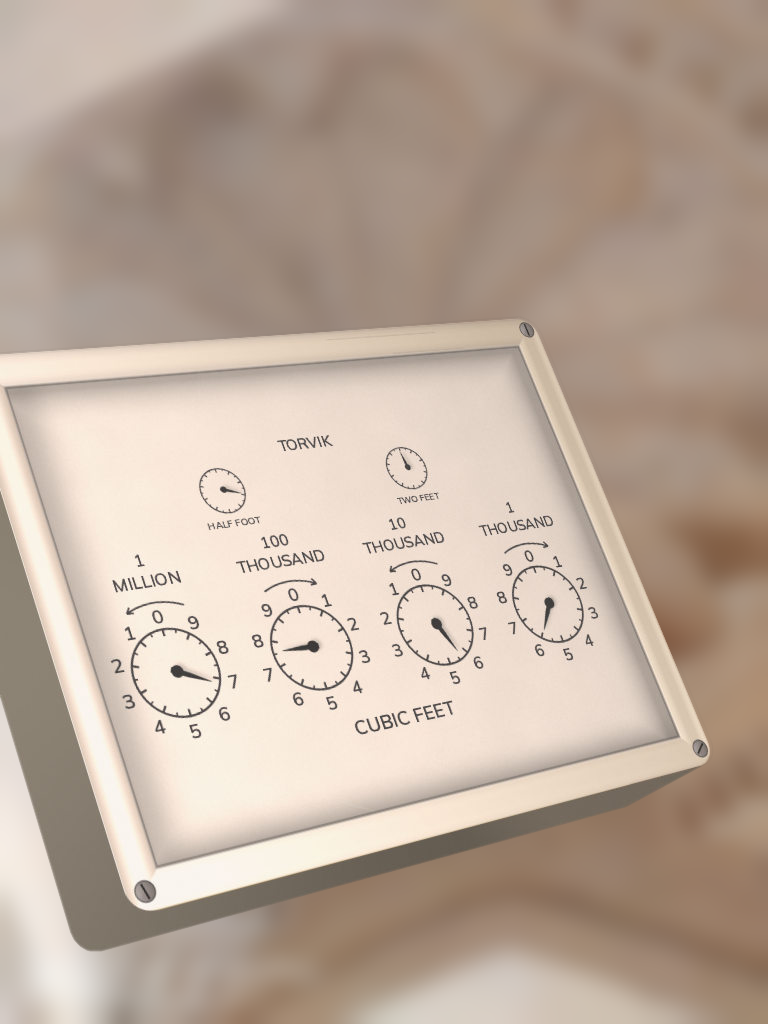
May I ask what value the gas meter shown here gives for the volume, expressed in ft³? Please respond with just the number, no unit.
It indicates 675600
